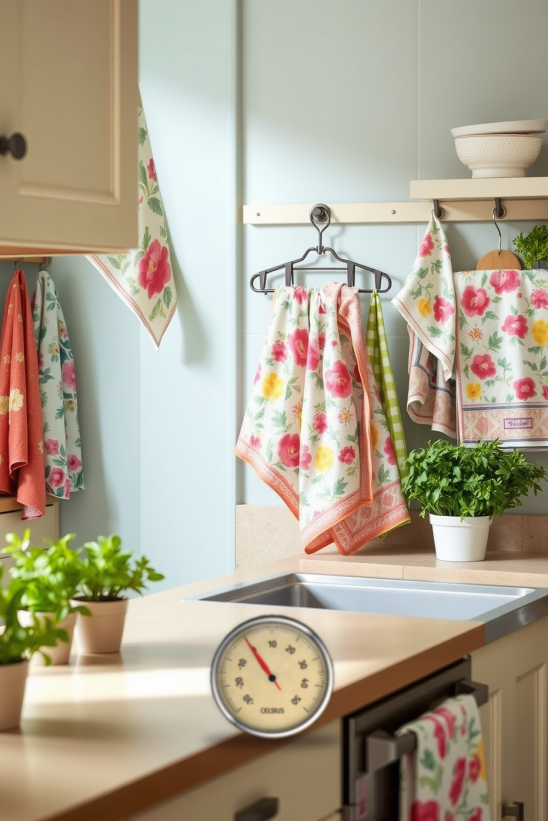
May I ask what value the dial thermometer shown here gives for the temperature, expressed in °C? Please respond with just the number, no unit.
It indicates 0
